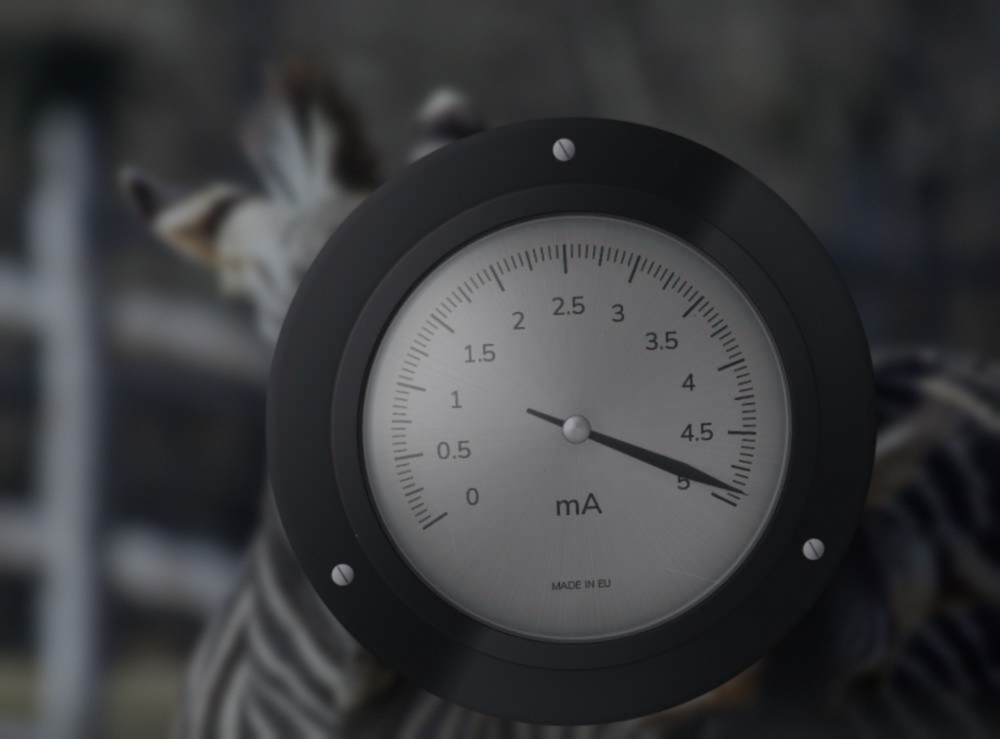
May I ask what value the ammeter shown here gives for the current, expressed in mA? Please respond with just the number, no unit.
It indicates 4.9
